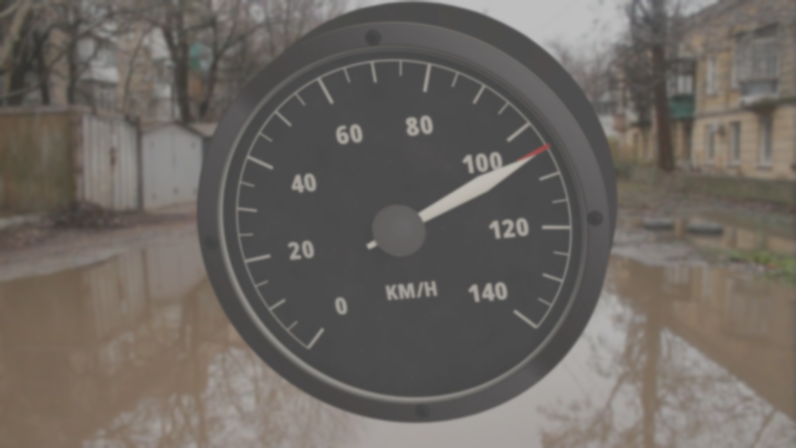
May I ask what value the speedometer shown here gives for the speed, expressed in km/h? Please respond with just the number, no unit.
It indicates 105
